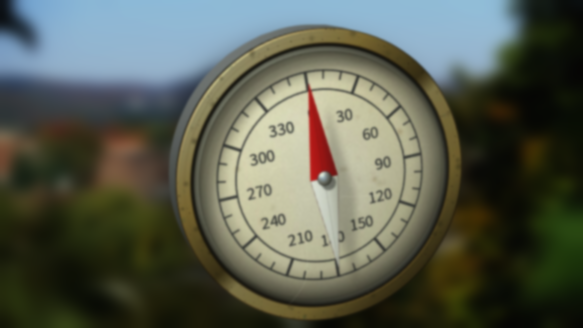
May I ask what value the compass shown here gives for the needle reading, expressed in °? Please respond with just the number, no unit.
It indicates 0
